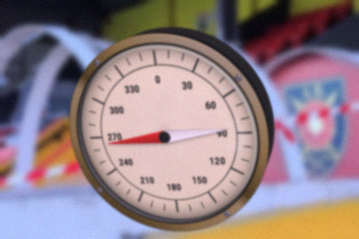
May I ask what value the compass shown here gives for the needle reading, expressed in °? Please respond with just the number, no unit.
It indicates 265
